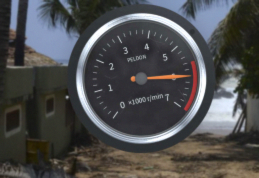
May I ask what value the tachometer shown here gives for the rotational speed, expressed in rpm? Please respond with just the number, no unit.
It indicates 6000
